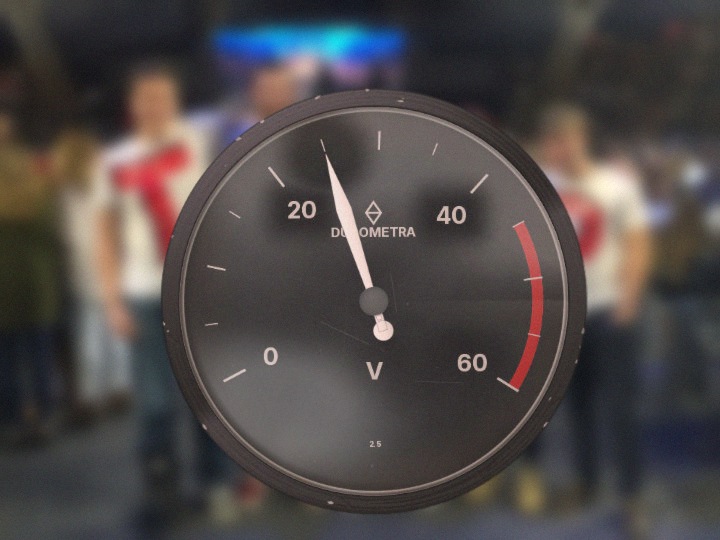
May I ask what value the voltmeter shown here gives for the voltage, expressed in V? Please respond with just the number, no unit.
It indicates 25
